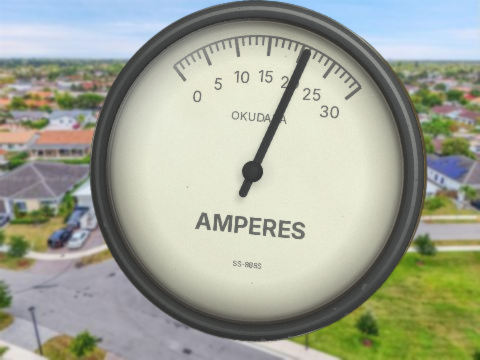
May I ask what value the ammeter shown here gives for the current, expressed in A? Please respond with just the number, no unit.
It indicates 21
